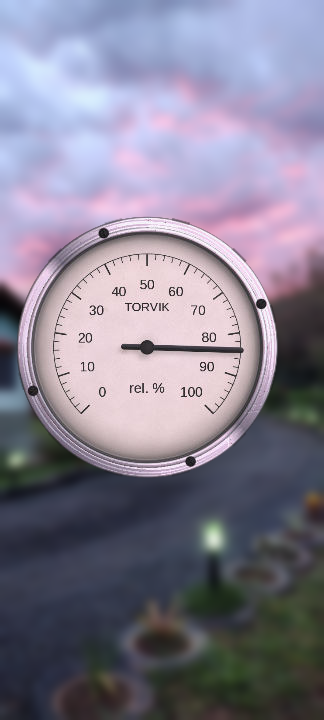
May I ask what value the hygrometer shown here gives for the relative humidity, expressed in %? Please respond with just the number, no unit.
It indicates 84
